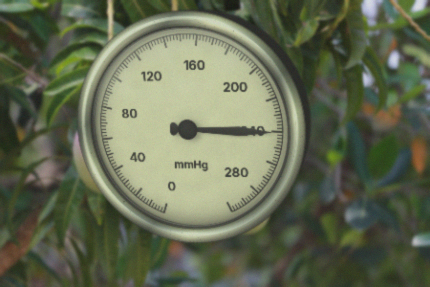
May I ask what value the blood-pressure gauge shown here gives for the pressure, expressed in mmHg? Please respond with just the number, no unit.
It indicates 240
